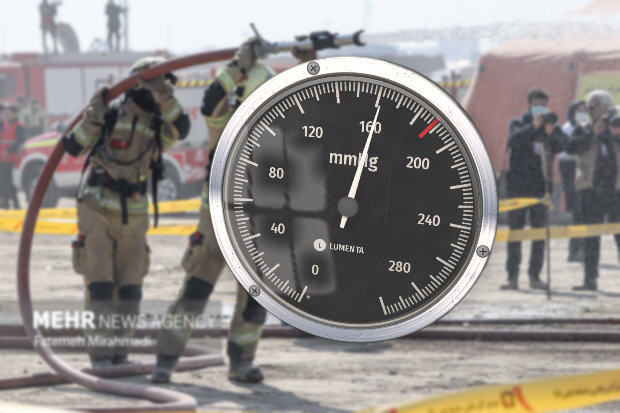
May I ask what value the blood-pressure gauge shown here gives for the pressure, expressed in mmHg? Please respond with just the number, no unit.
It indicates 162
